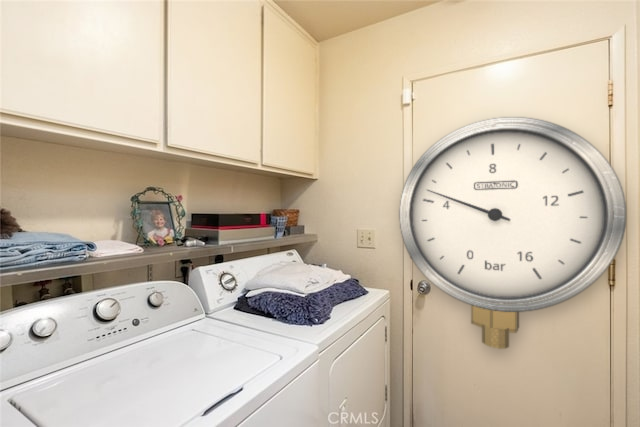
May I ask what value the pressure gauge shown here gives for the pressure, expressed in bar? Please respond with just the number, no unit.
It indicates 4.5
